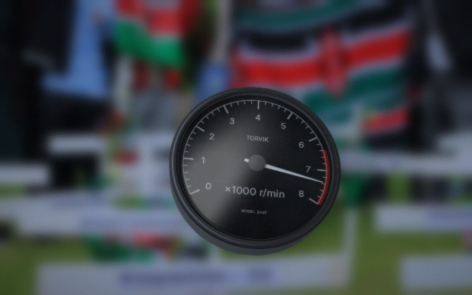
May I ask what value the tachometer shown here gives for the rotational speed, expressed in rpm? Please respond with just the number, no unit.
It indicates 7400
